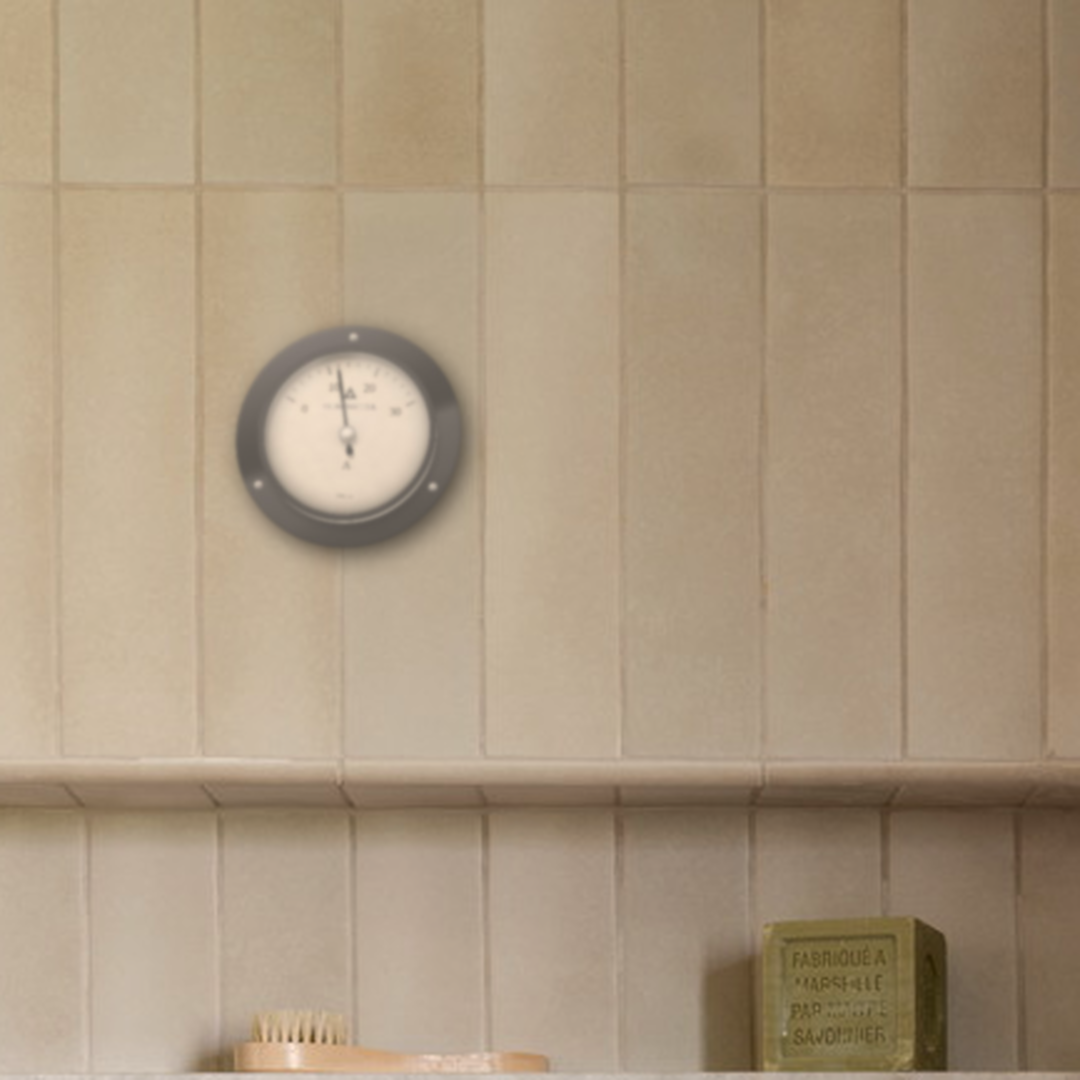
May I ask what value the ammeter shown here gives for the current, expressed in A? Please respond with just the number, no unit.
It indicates 12
